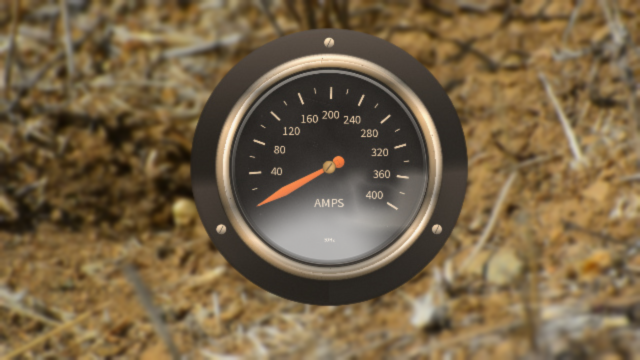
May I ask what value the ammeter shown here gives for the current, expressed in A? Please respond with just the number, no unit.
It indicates 0
